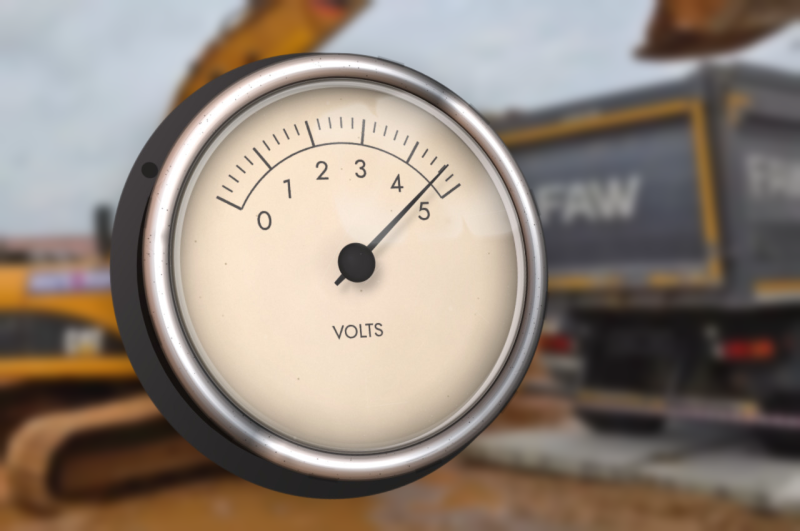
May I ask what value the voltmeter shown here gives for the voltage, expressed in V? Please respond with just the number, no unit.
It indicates 4.6
